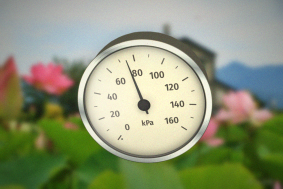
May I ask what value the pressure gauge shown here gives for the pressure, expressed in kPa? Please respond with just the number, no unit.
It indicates 75
